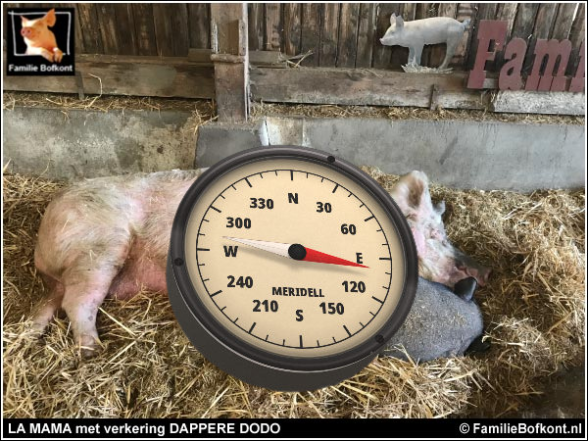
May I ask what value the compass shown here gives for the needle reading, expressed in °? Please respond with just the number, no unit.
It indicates 100
